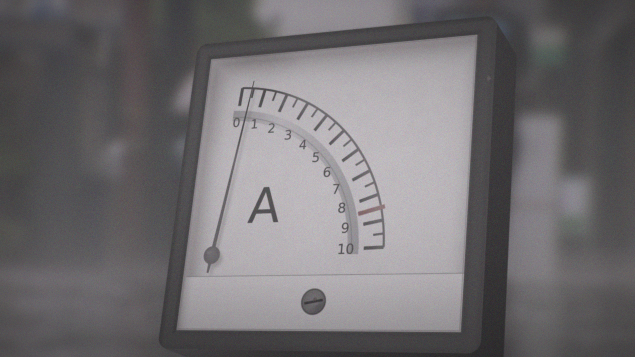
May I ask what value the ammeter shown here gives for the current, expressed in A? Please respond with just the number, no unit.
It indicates 0.5
